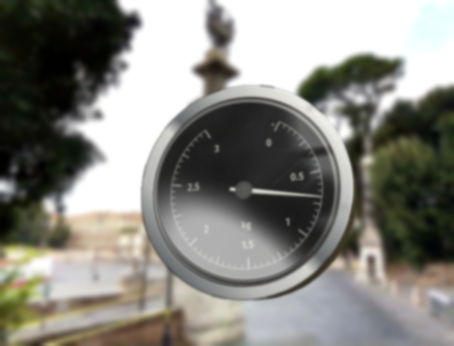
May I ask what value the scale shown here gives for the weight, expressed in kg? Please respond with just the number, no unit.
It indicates 0.7
